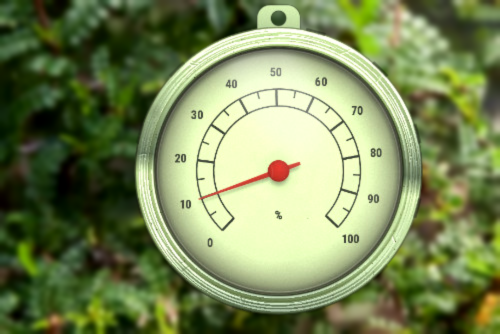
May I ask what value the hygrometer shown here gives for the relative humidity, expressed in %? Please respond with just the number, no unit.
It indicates 10
